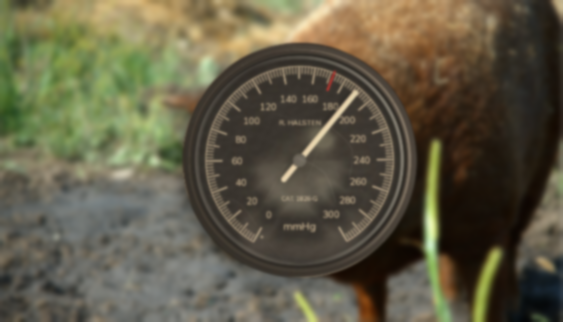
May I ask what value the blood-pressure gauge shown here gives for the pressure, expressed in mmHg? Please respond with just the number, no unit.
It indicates 190
